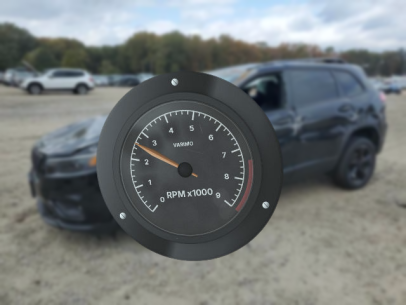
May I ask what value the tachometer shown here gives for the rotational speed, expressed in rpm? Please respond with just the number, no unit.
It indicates 2600
